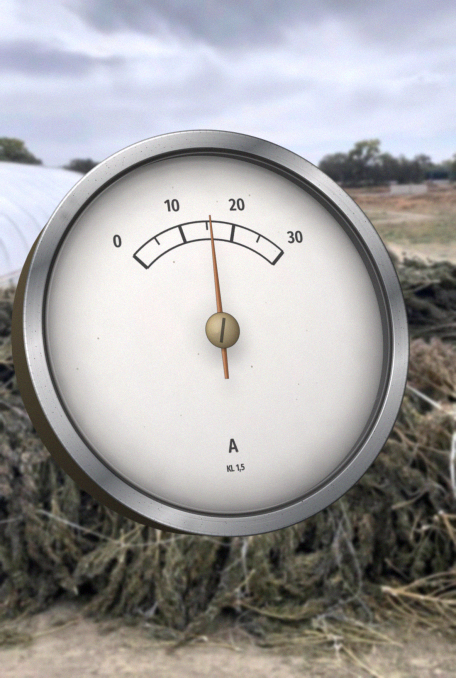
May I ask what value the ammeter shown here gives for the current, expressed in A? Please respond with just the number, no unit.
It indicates 15
